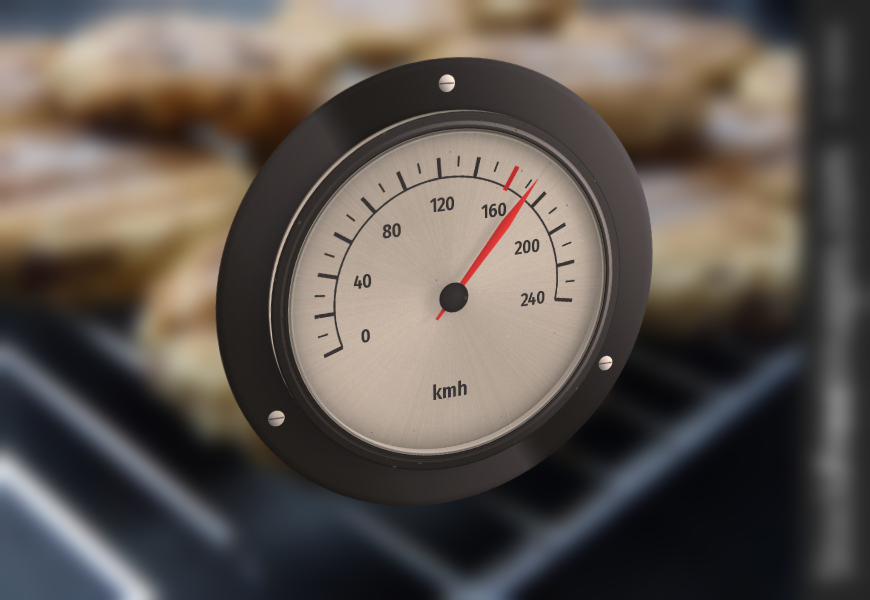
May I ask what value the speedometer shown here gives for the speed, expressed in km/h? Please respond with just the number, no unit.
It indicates 170
